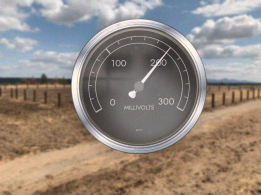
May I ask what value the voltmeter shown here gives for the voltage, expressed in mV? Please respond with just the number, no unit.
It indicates 200
